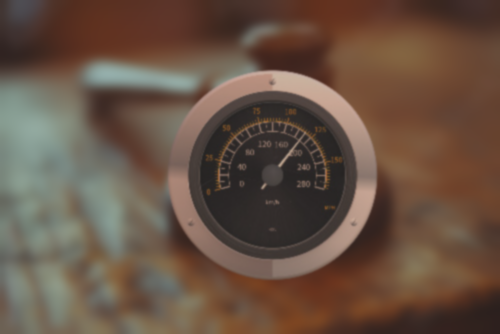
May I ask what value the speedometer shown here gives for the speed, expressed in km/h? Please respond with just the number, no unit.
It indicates 190
